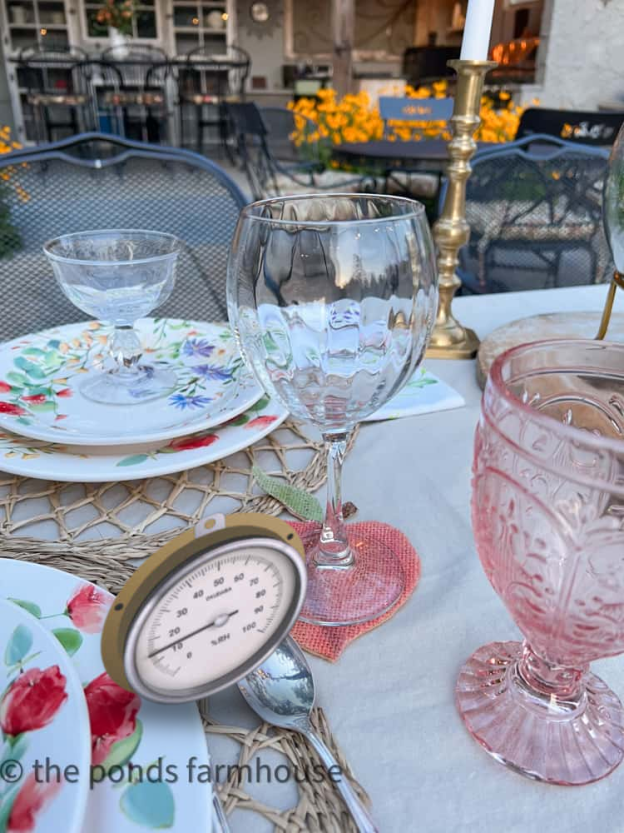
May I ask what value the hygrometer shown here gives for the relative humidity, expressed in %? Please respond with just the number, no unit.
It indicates 15
